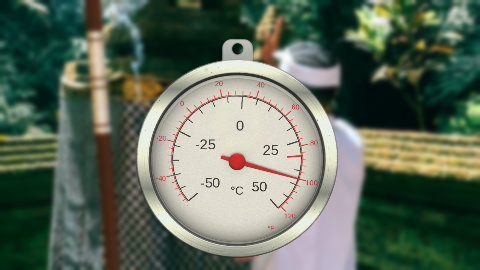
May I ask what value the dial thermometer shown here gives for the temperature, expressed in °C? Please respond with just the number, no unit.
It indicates 37.5
